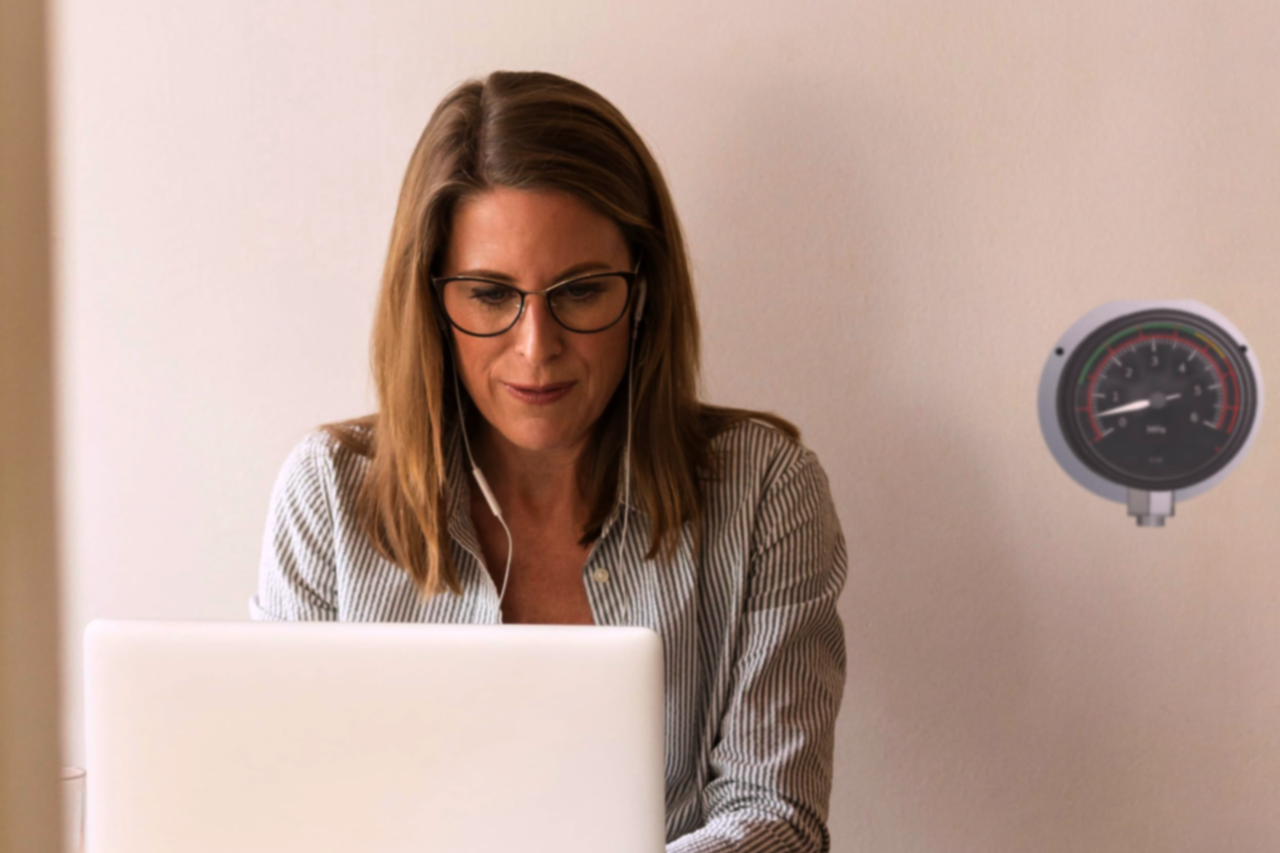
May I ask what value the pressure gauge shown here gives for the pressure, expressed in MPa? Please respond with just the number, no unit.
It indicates 0.5
